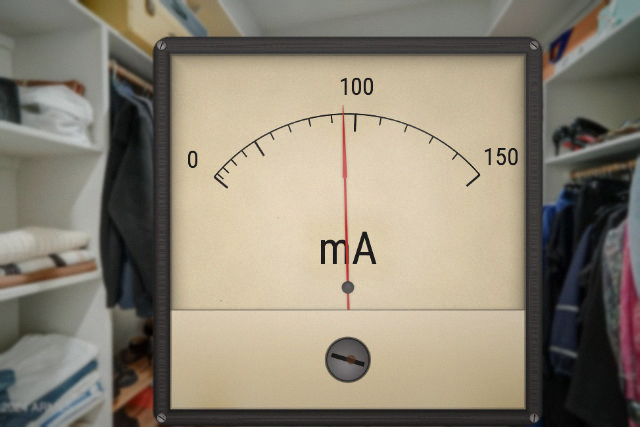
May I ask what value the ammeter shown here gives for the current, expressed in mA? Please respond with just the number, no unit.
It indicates 95
